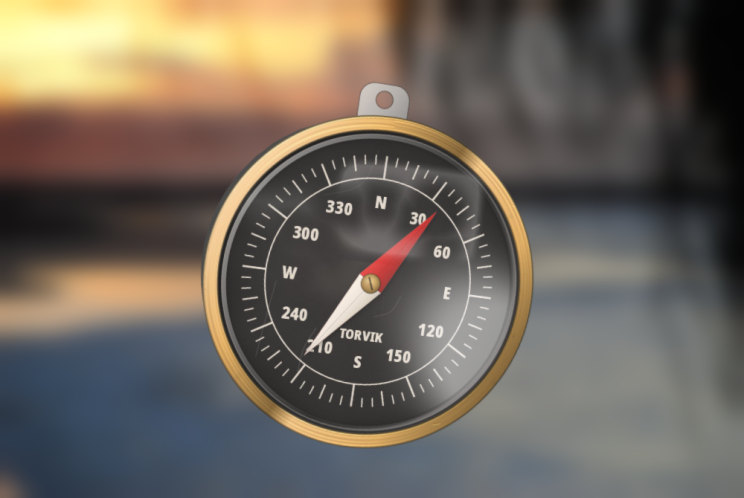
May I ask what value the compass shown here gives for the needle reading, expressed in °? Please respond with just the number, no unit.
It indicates 35
